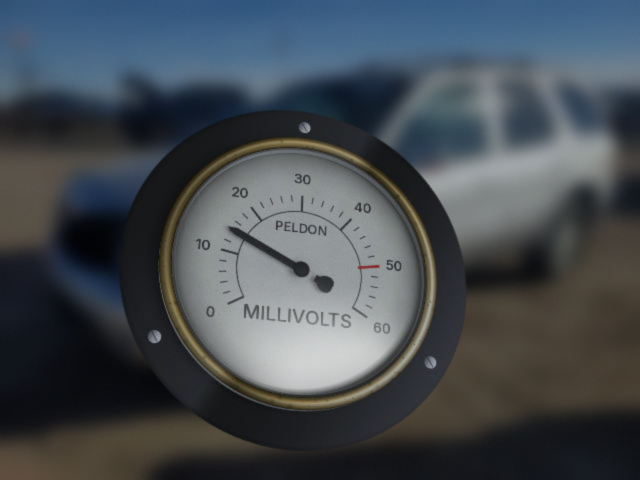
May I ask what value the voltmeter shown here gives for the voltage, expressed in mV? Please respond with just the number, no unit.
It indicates 14
